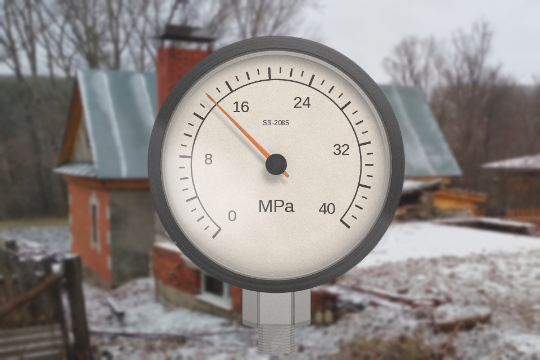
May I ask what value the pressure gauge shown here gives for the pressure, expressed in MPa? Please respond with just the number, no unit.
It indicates 14
